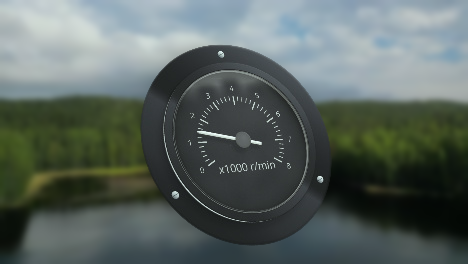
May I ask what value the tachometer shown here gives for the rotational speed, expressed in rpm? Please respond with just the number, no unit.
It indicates 1400
